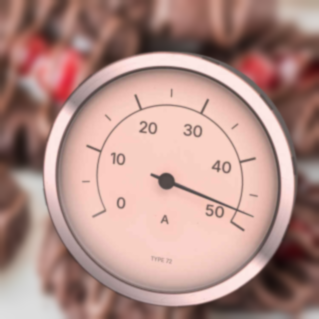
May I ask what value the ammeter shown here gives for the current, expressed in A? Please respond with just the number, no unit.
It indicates 47.5
